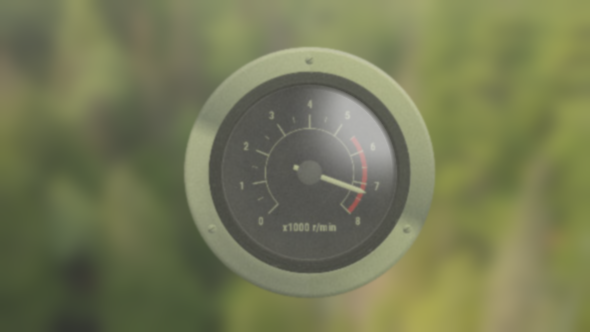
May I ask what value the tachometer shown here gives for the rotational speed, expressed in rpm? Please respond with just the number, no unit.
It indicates 7250
